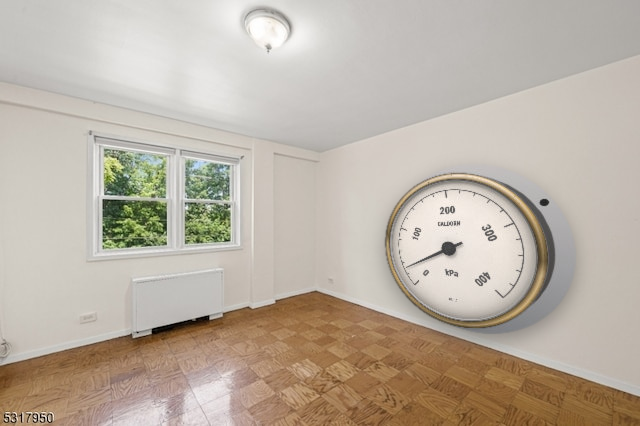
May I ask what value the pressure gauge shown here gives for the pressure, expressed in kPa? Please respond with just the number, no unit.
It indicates 30
